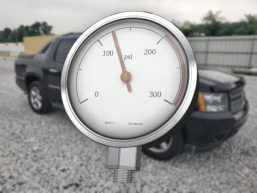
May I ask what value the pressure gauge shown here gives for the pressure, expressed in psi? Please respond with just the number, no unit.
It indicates 125
